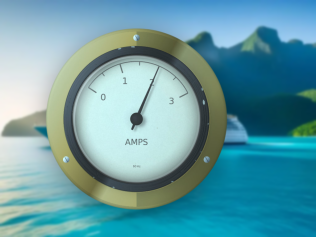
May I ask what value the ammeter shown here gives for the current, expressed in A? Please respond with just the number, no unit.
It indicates 2
